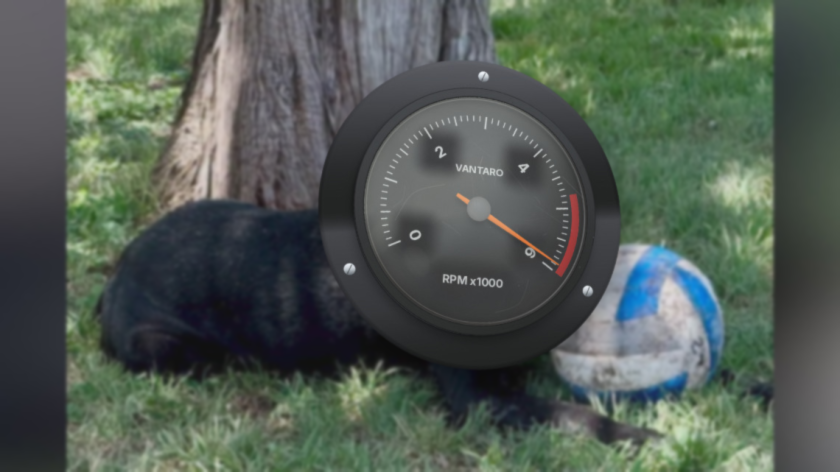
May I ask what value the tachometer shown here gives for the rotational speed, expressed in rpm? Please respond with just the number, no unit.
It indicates 5900
